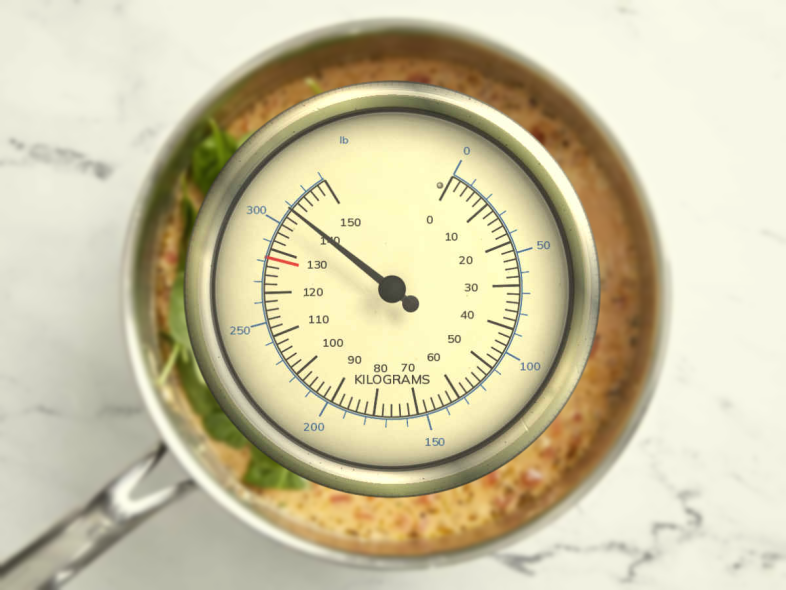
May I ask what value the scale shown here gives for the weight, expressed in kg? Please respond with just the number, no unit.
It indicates 140
